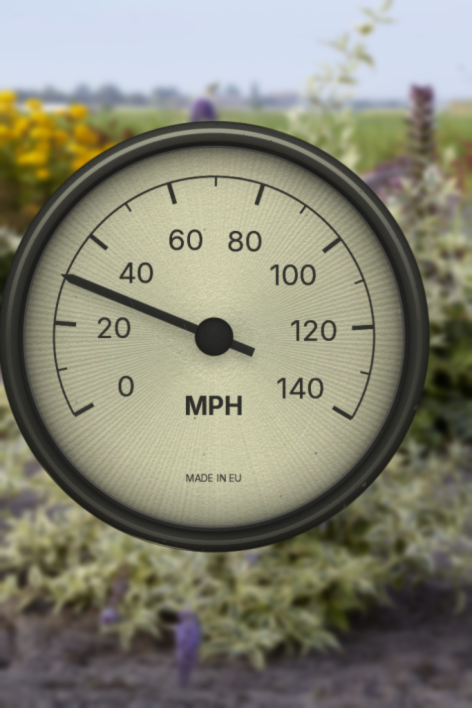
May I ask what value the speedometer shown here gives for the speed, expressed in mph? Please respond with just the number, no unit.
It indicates 30
